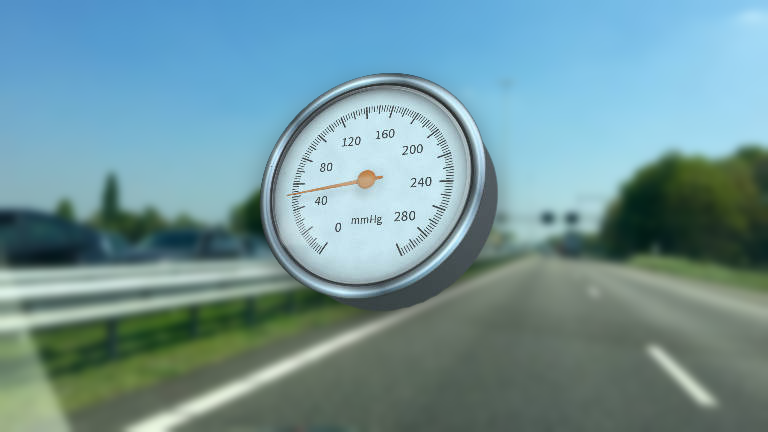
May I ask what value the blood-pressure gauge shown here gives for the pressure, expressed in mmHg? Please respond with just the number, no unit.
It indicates 50
